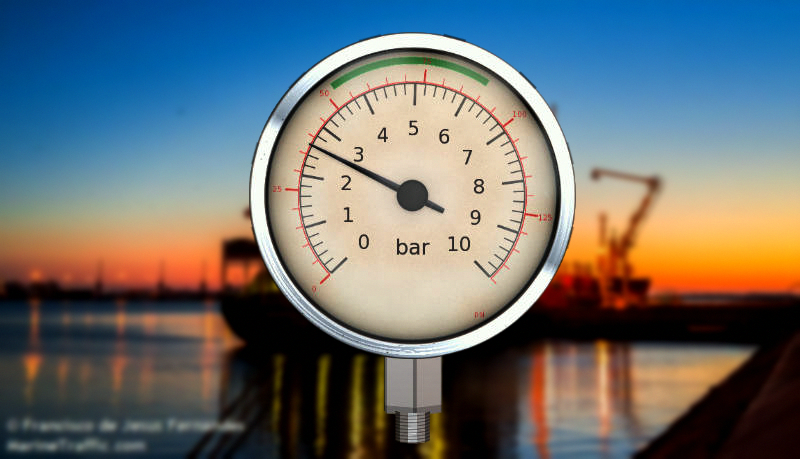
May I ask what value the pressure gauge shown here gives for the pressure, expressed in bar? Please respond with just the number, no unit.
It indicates 2.6
